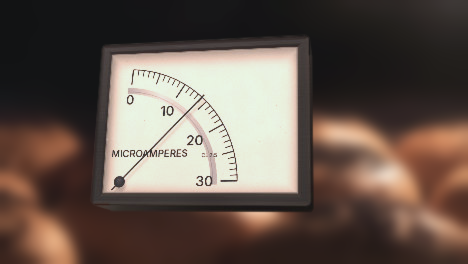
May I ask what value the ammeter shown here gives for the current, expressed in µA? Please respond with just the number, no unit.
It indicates 14
